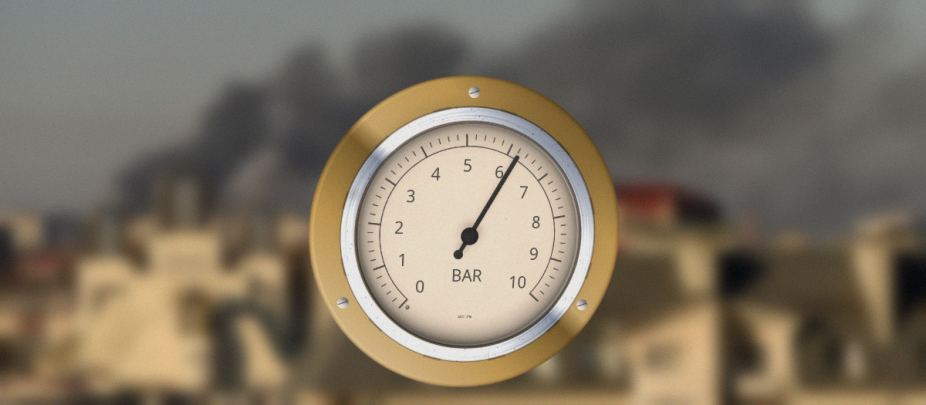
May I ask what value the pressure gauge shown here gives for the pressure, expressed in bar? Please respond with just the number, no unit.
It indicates 6.2
